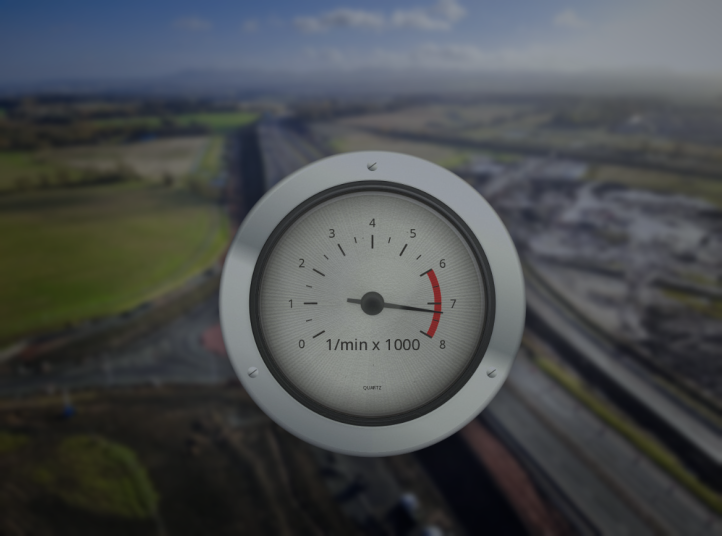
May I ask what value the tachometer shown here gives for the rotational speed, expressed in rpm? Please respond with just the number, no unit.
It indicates 7250
